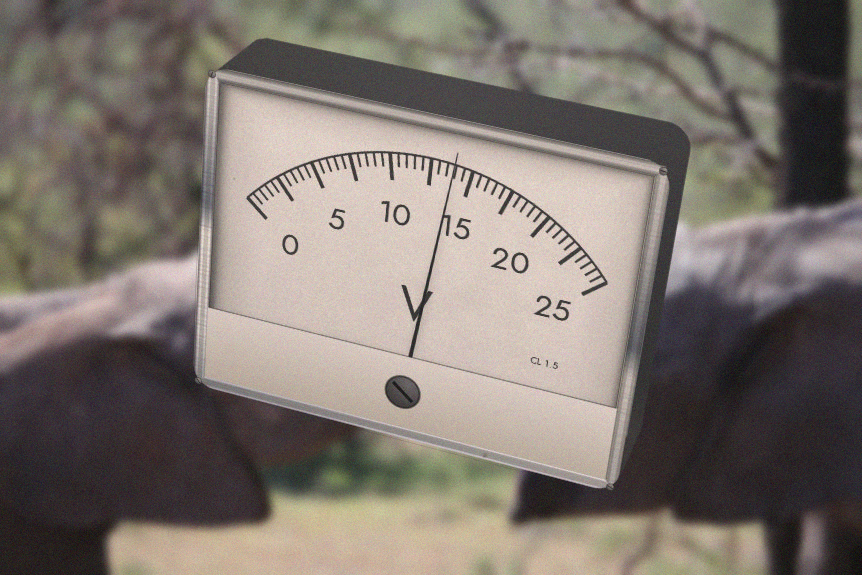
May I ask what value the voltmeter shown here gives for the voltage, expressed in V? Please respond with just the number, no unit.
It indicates 14
